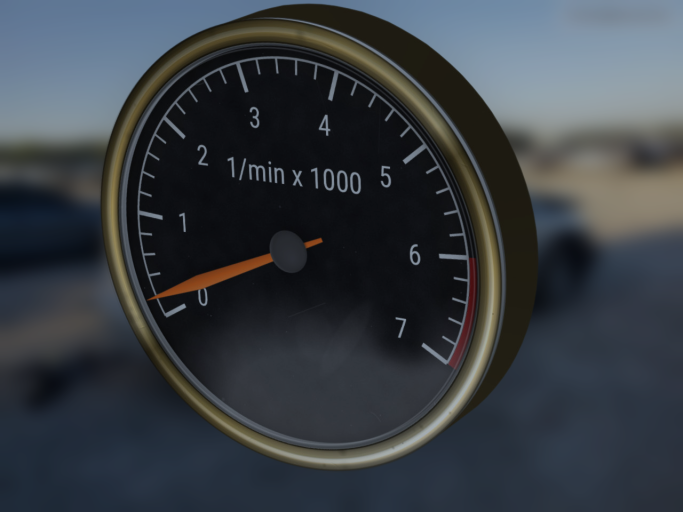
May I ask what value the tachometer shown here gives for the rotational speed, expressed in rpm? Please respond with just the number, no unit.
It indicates 200
